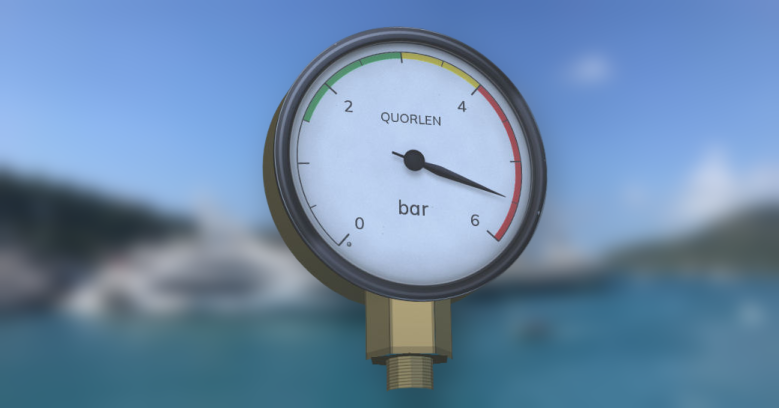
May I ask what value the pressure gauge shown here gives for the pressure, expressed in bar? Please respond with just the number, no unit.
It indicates 5.5
